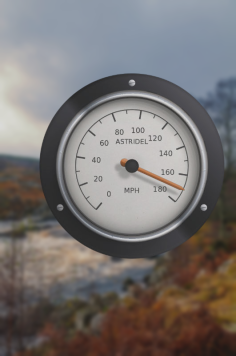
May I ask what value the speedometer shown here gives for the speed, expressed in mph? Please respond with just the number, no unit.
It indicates 170
